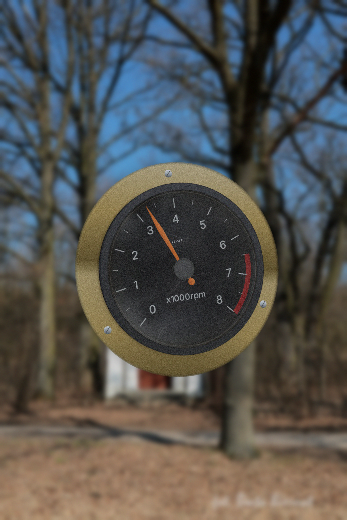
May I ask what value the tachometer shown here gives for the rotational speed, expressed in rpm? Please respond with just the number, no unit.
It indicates 3250
